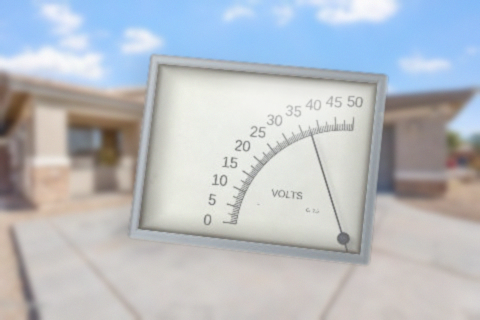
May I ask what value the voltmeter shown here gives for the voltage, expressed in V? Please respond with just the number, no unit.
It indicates 37.5
